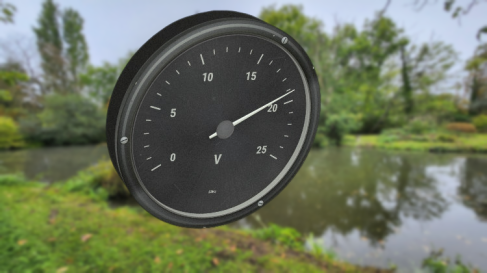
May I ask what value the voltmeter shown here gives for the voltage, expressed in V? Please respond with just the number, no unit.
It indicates 19
